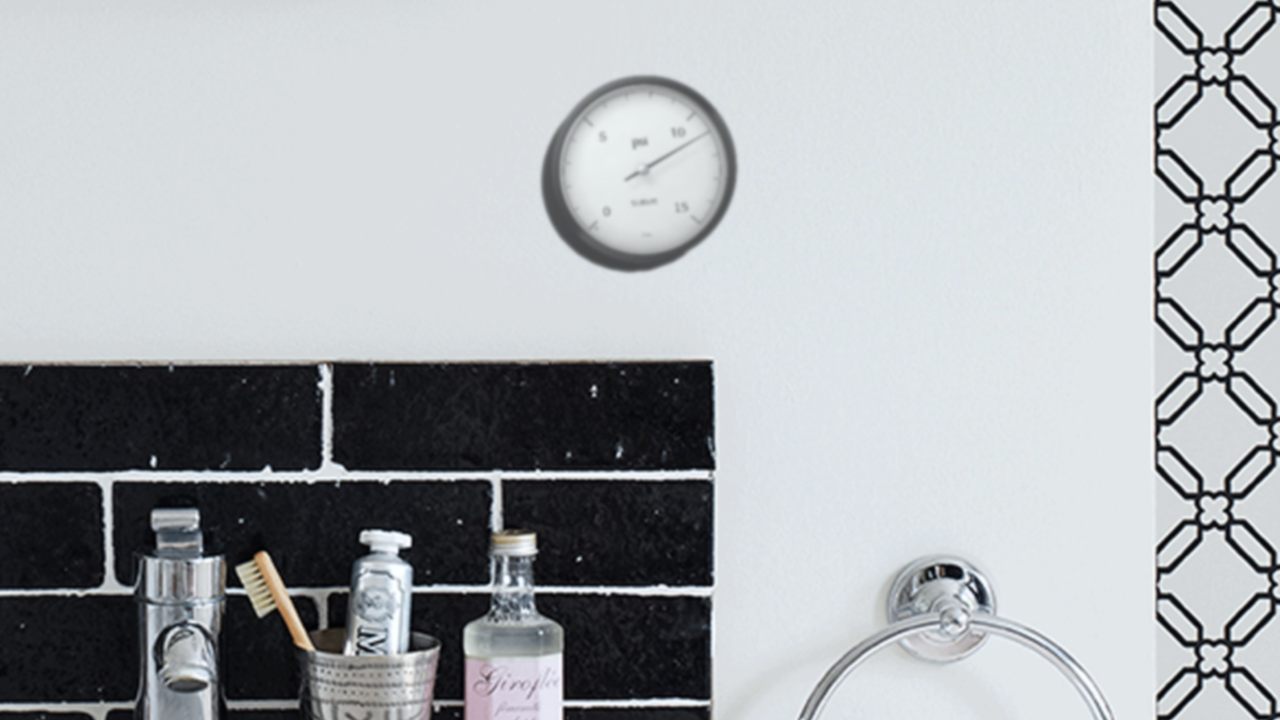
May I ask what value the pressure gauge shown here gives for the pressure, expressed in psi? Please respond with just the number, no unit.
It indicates 11
